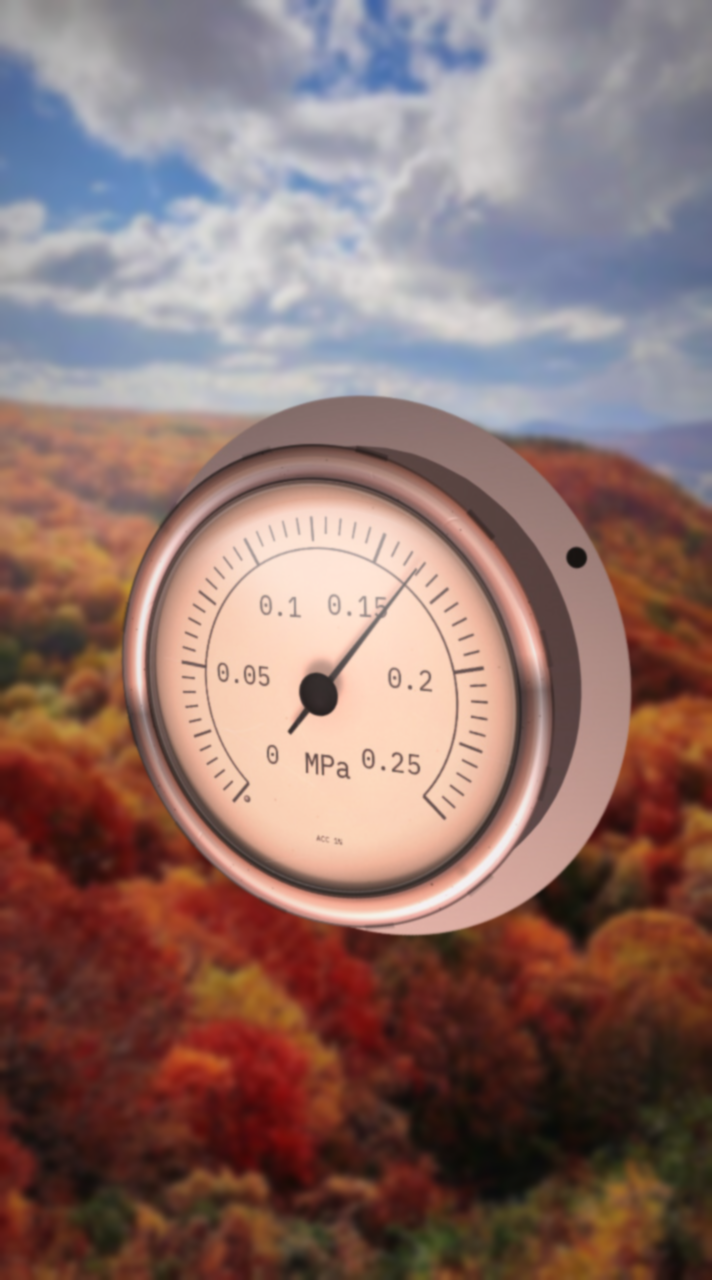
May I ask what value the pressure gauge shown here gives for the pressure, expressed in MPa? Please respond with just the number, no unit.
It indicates 0.165
